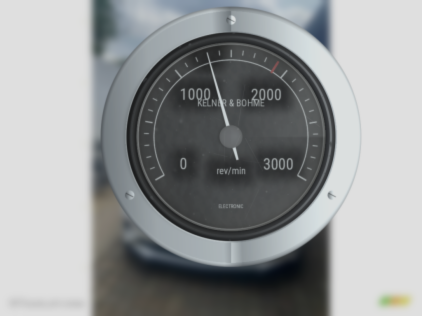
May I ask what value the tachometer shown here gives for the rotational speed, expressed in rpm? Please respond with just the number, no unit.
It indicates 1300
